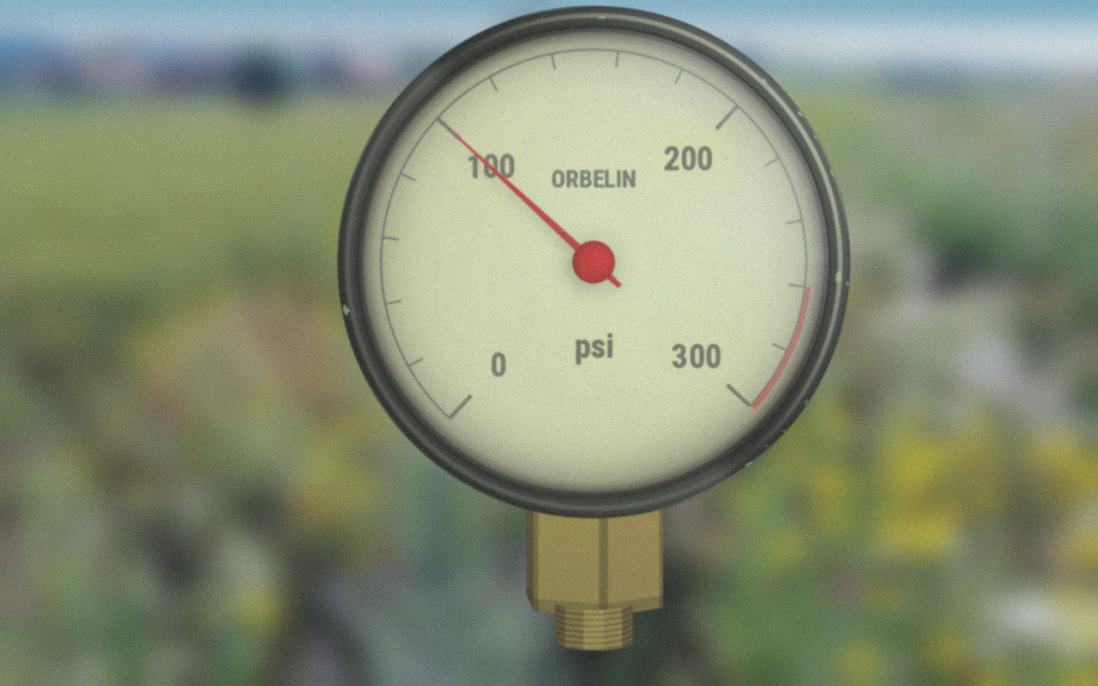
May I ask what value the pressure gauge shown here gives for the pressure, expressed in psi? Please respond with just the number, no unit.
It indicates 100
